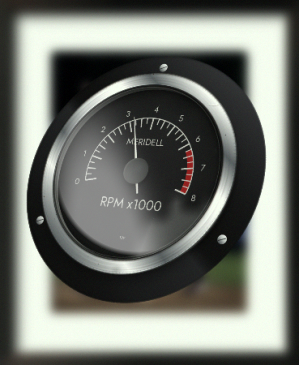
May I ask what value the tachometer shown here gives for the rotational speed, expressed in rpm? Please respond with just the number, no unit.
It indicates 3250
